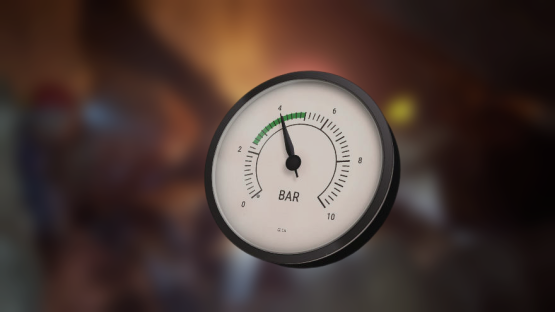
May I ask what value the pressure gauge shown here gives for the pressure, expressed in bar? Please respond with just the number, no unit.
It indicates 4
